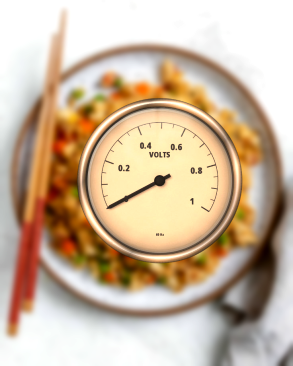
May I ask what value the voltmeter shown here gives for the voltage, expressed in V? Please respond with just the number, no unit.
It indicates 0
